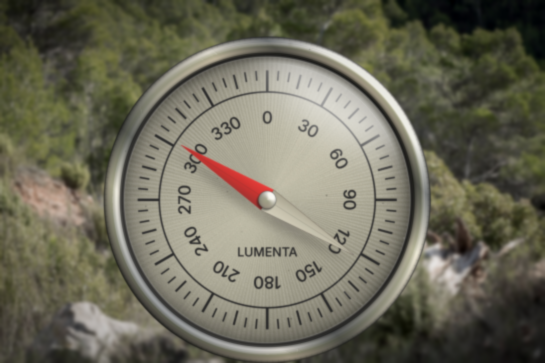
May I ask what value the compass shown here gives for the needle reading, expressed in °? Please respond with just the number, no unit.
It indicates 302.5
